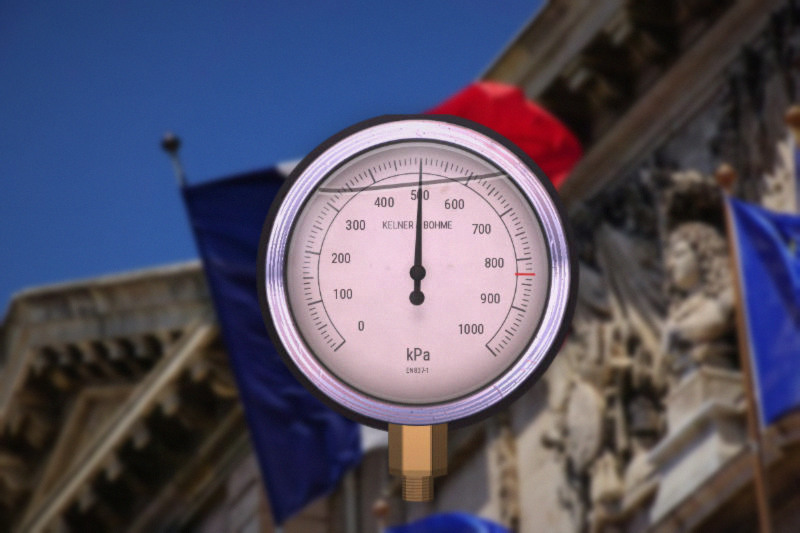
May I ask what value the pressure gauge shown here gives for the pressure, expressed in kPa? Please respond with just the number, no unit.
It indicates 500
